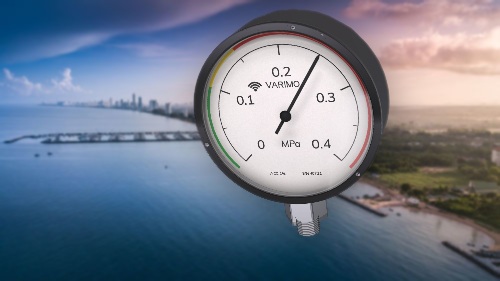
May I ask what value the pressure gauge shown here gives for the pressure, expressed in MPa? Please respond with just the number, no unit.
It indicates 0.25
